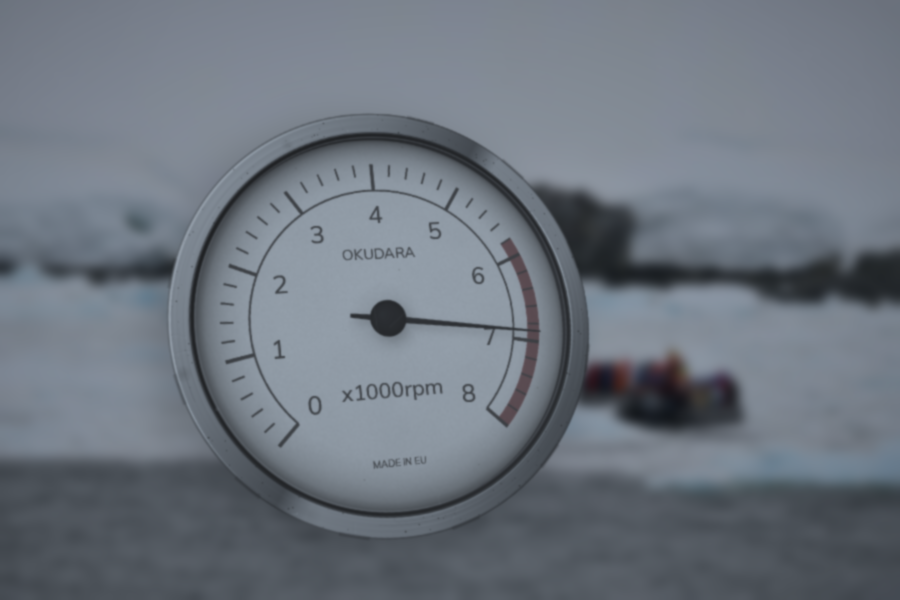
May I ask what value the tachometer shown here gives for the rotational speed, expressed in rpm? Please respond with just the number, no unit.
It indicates 6900
